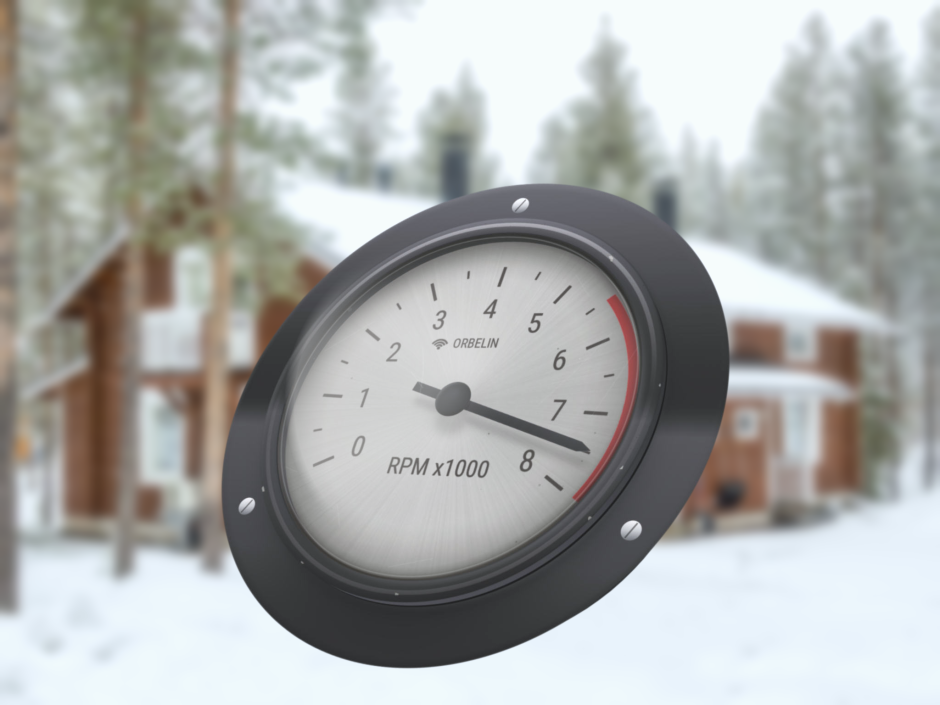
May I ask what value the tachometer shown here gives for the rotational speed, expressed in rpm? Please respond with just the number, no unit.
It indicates 7500
